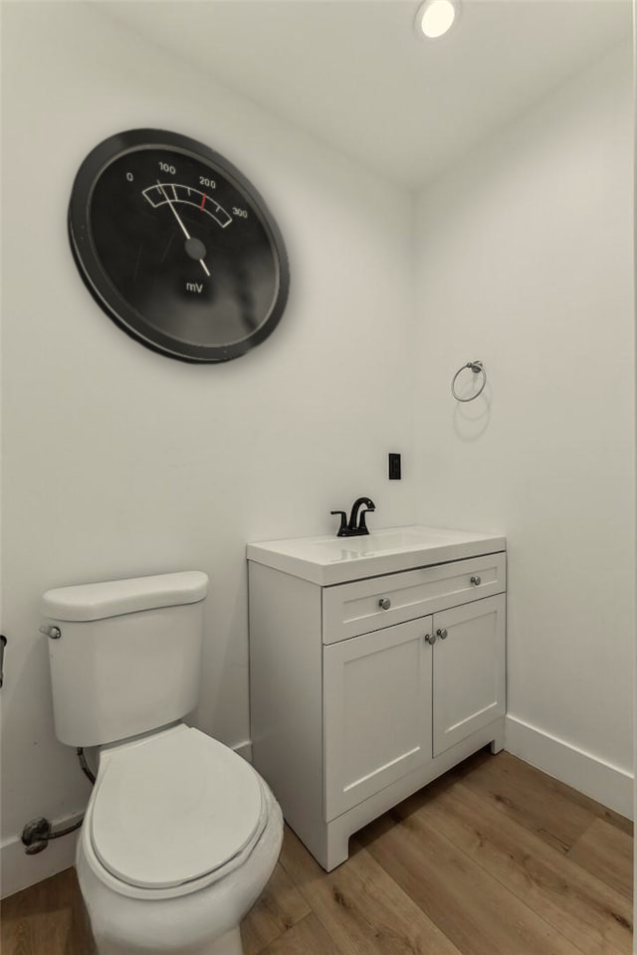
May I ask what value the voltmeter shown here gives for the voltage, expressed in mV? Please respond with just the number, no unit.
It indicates 50
